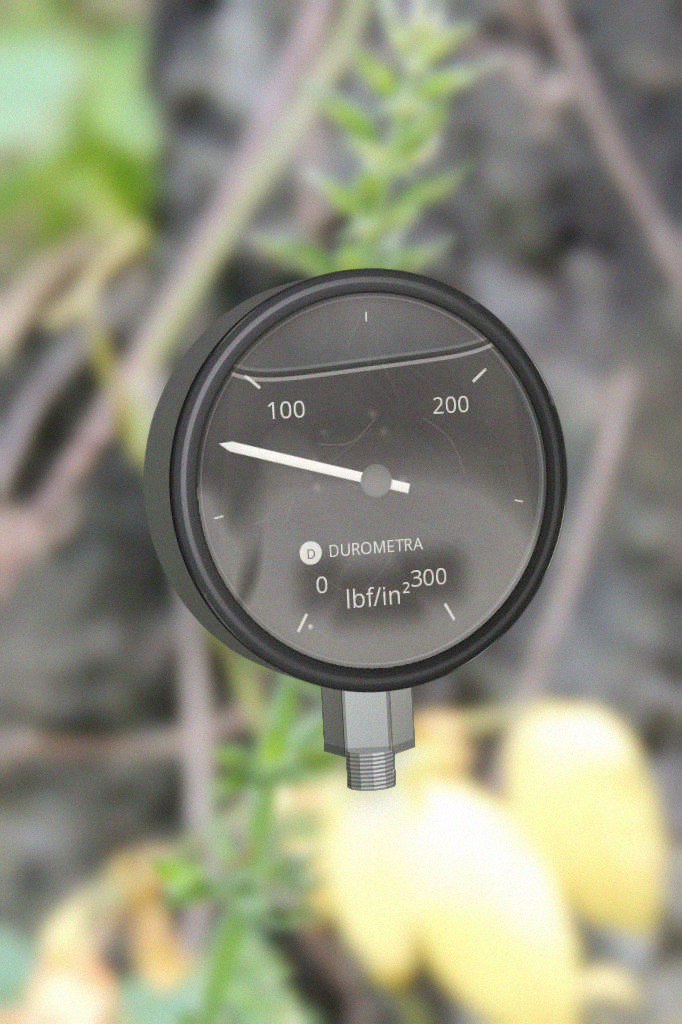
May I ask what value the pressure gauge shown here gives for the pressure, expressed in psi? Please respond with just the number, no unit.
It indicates 75
